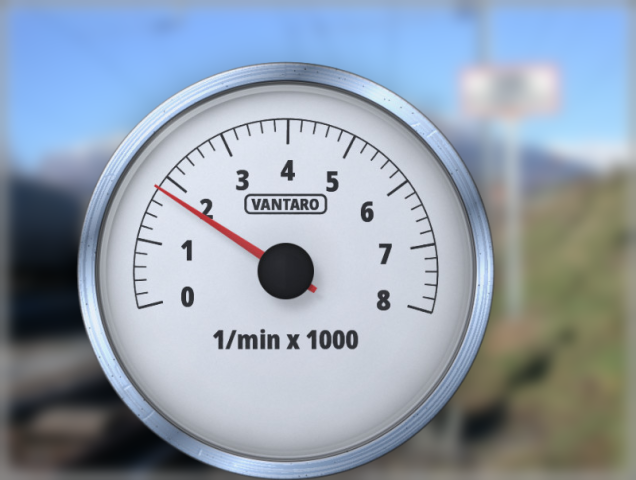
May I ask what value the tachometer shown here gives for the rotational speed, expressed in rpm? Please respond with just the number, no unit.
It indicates 1800
